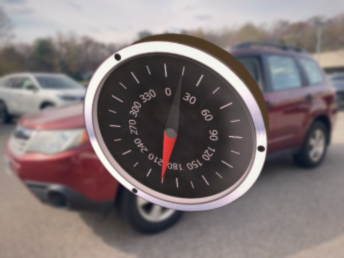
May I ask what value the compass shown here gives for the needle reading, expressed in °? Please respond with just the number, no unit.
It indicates 195
